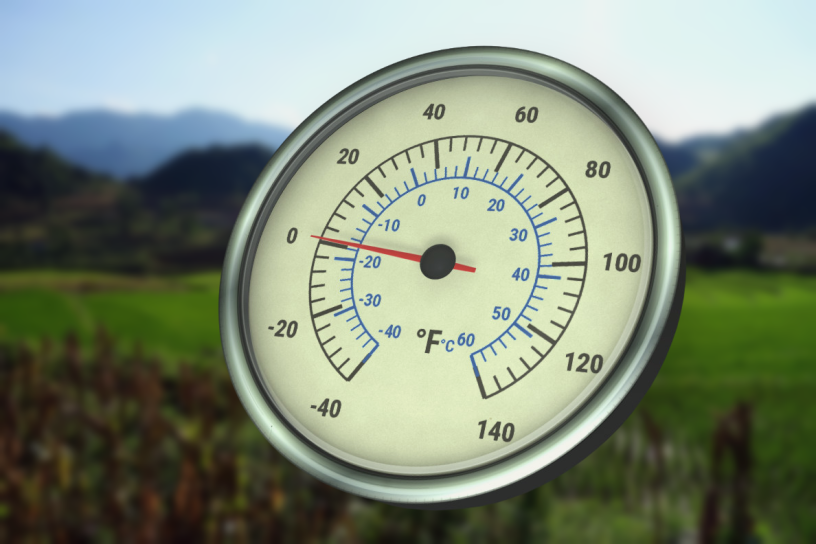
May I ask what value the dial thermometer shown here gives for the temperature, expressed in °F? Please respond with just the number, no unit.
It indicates 0
